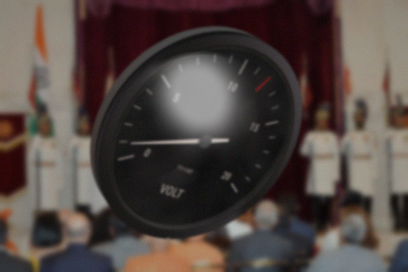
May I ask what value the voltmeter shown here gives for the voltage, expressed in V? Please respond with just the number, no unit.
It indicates 1
